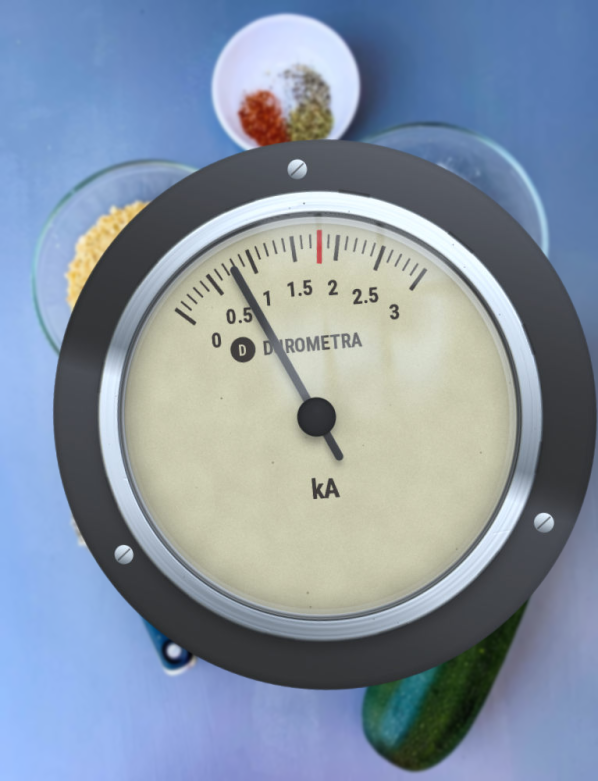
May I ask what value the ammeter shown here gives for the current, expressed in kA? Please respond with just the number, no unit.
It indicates 0.8
